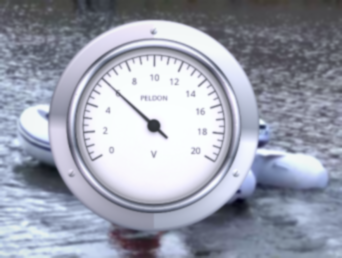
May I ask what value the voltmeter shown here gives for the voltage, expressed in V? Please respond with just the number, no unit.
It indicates 6
